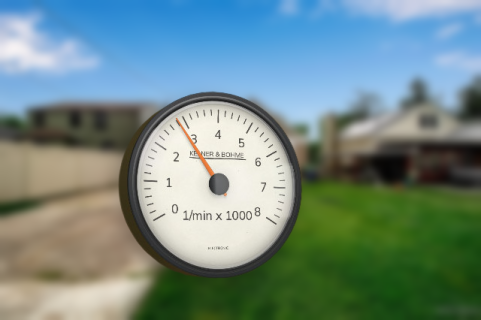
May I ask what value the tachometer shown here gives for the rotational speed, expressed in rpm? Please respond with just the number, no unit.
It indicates 2800
